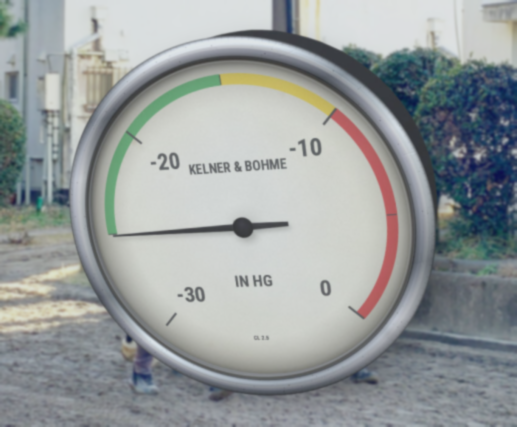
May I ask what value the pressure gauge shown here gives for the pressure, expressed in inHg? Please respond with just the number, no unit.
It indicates -25
